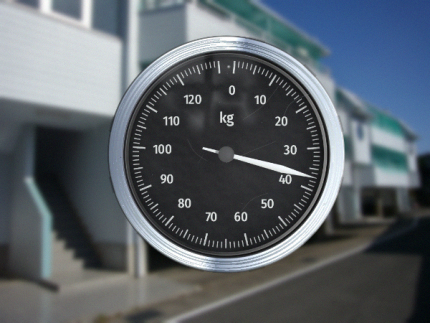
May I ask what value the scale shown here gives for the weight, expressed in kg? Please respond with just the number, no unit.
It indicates 37
